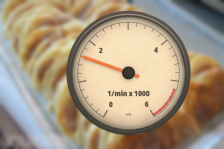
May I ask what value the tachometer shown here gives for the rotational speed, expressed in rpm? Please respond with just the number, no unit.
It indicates 1600
